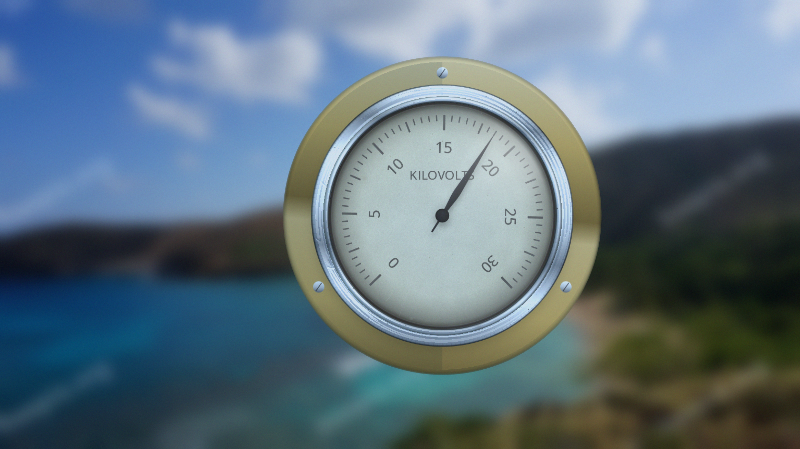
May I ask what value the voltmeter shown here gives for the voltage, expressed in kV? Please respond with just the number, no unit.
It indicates 18.5
